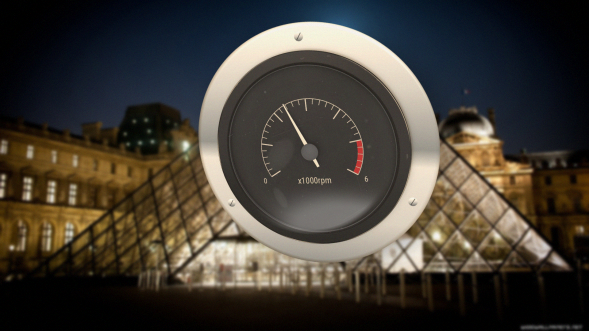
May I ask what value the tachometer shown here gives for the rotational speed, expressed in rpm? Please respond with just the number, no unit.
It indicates 2400
